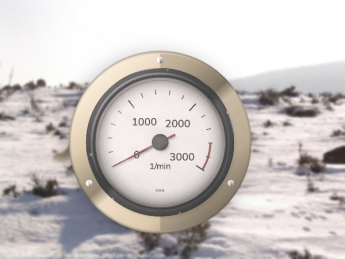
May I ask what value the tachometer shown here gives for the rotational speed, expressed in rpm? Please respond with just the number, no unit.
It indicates 0
